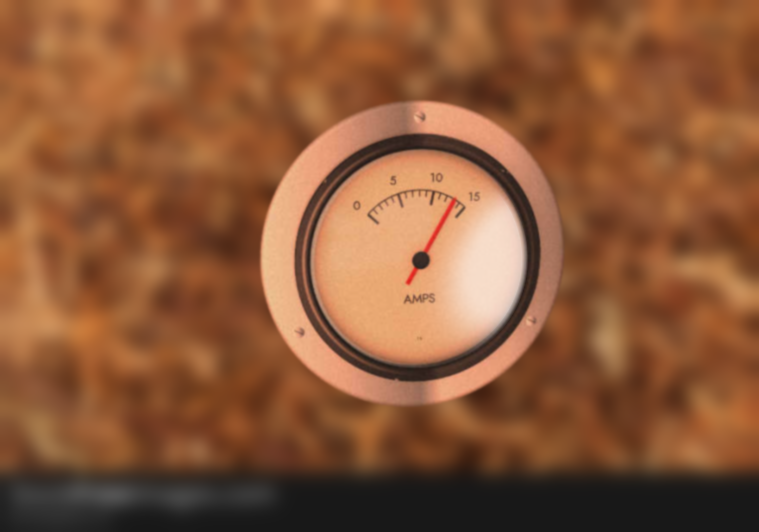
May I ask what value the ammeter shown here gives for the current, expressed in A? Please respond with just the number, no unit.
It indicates 13
